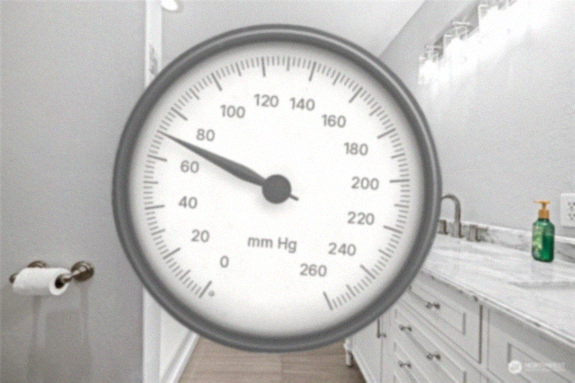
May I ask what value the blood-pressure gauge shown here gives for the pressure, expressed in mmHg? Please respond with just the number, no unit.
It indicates 70
